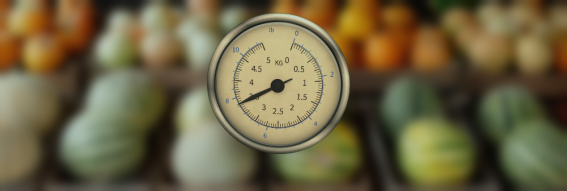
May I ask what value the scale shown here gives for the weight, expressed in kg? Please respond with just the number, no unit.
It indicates 3.5
